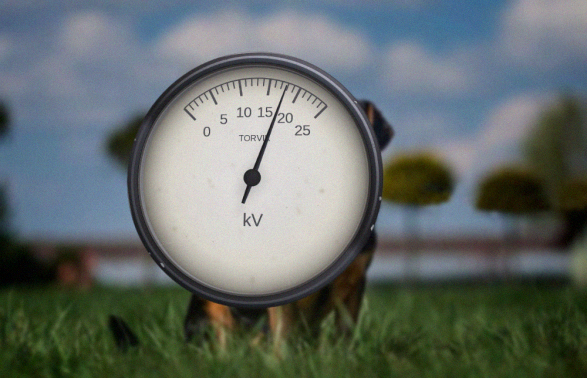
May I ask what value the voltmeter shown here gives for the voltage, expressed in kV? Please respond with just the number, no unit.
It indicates 18
